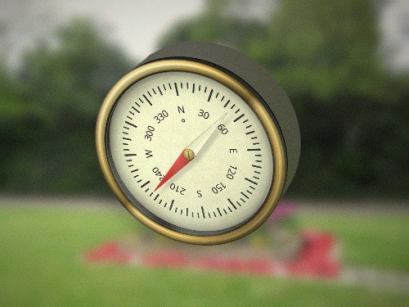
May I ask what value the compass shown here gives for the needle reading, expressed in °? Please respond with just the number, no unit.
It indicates 230
